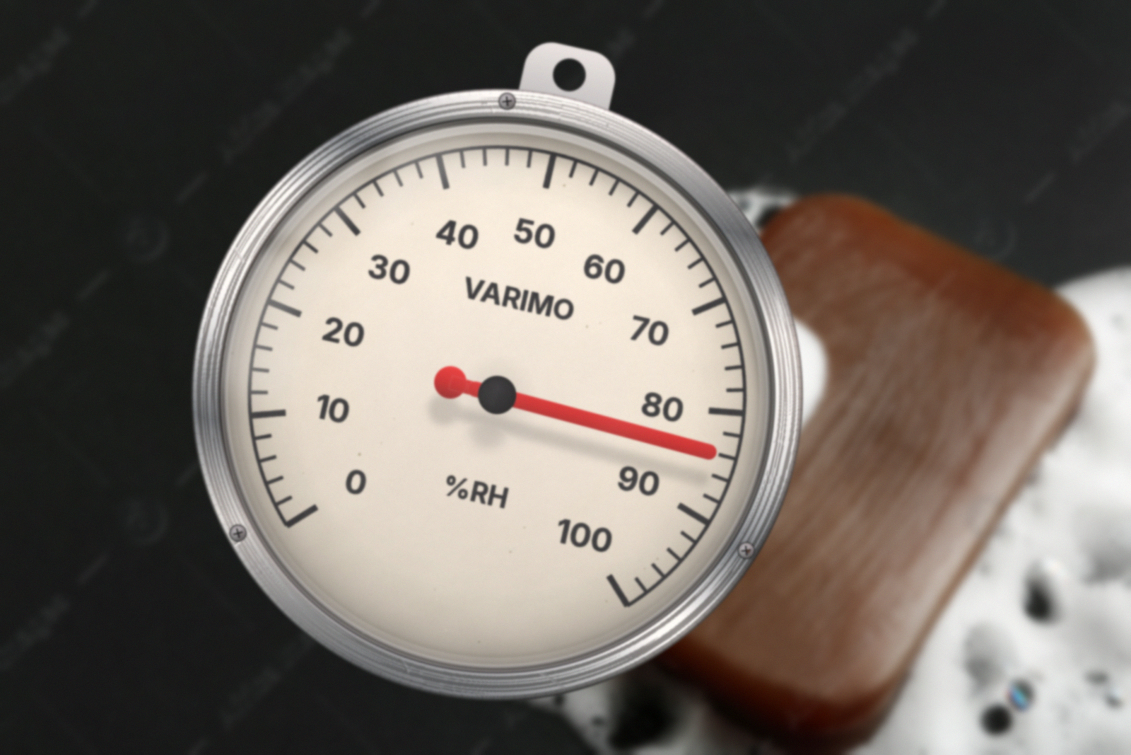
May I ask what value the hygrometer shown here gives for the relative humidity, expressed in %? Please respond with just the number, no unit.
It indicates 84
